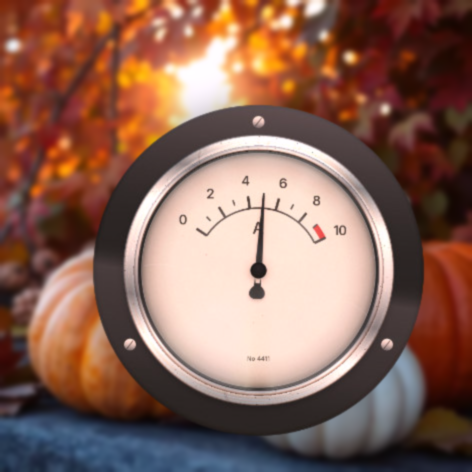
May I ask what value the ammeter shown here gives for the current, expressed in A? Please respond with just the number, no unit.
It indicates 5
